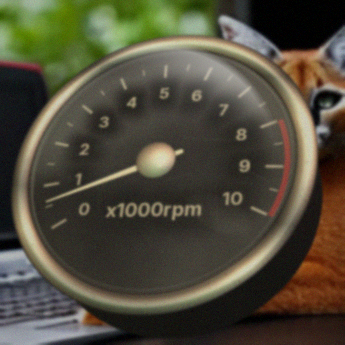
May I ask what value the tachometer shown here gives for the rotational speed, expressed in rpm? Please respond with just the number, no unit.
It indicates 500
